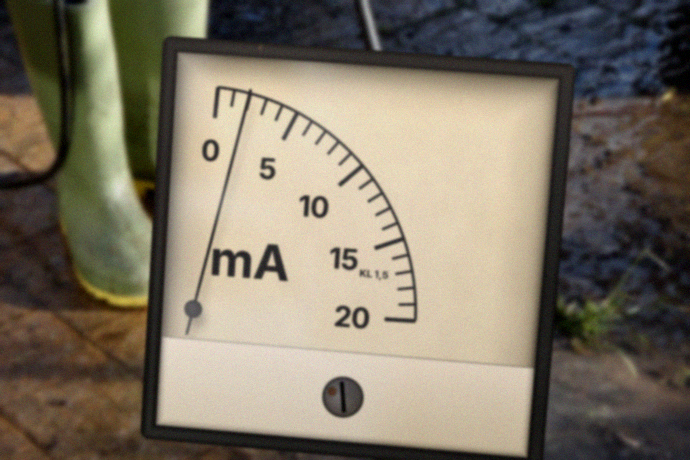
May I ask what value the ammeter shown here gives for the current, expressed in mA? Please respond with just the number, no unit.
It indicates 2
